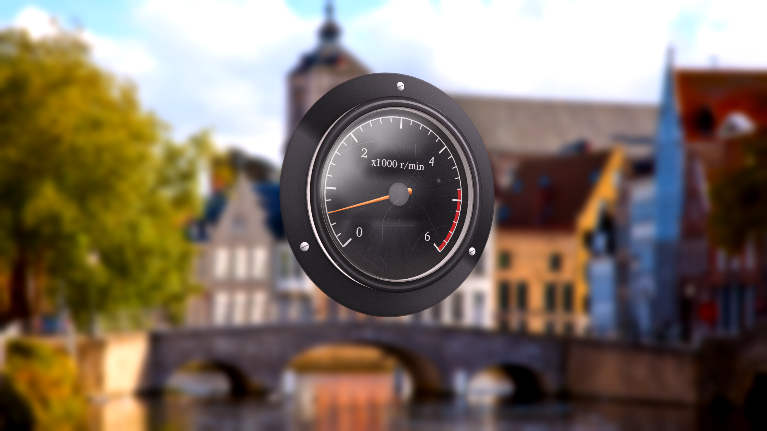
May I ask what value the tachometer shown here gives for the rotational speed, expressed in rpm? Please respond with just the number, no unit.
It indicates 600
